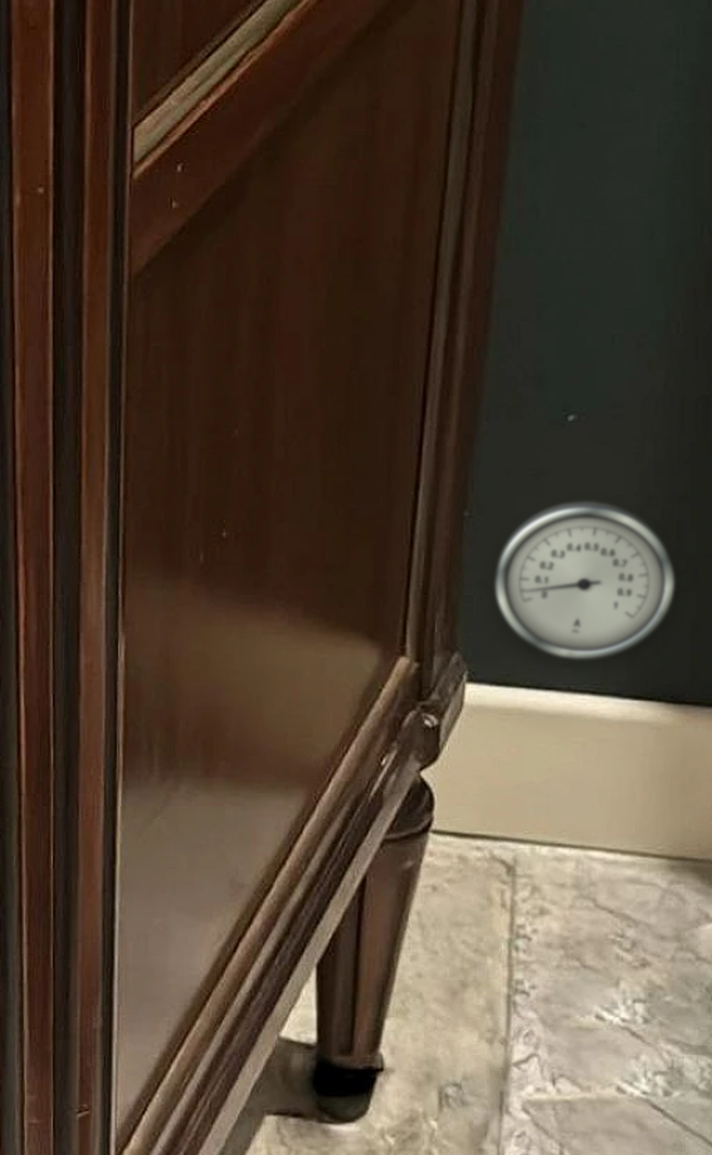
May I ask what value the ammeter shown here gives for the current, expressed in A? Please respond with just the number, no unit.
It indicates 0.05
